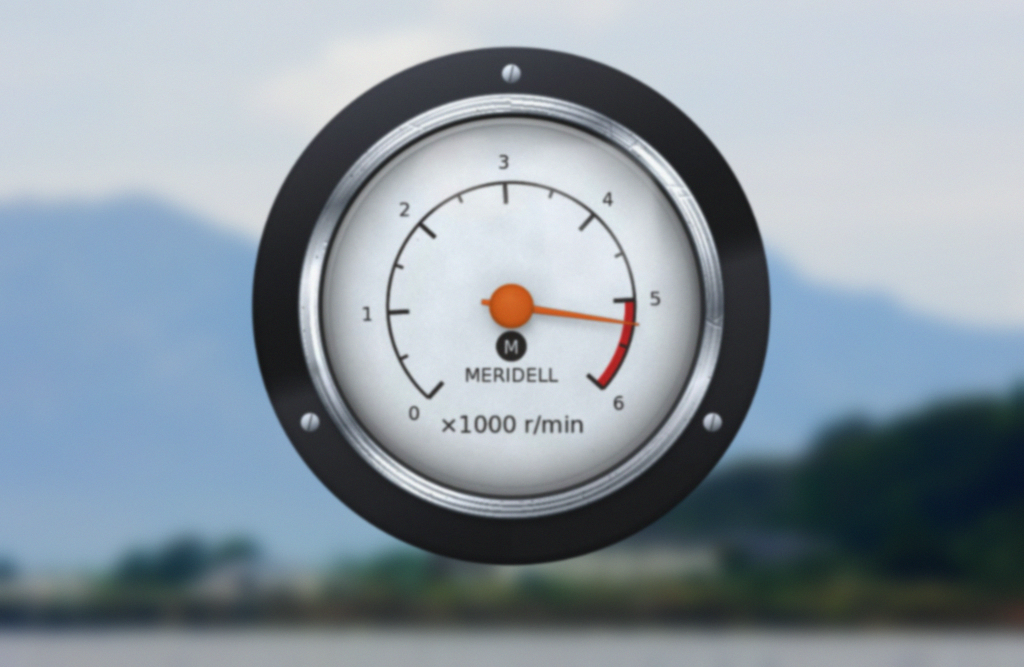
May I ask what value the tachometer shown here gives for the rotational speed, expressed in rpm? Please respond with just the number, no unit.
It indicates 5250
